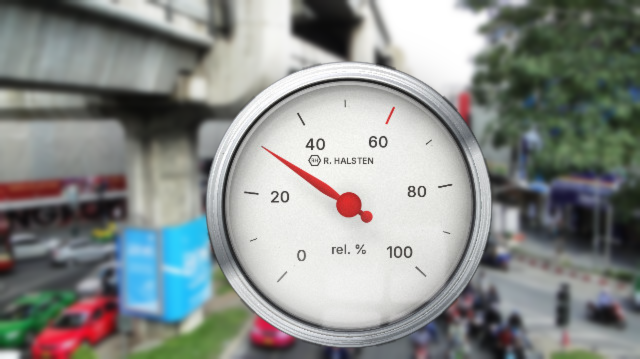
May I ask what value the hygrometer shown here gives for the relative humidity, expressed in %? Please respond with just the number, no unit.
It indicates 30
